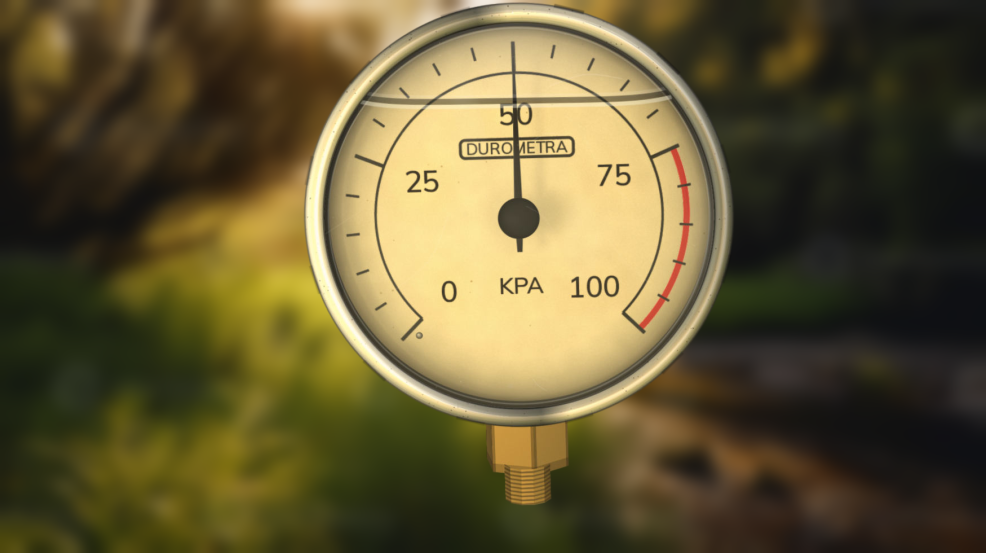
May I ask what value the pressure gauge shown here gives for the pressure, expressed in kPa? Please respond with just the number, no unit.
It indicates 50
